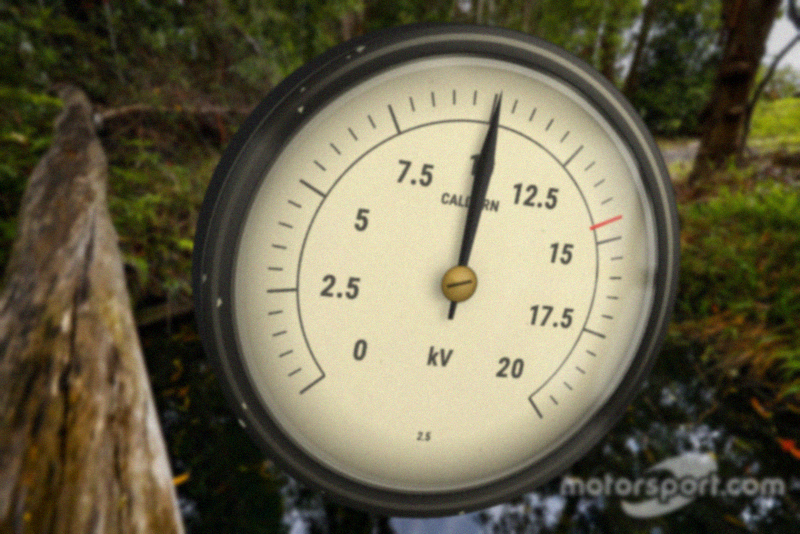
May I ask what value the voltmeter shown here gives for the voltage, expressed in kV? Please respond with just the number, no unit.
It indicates 10
